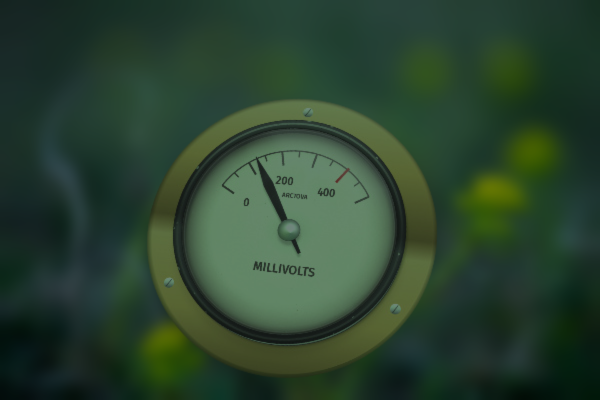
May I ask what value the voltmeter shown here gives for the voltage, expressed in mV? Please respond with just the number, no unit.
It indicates 125
